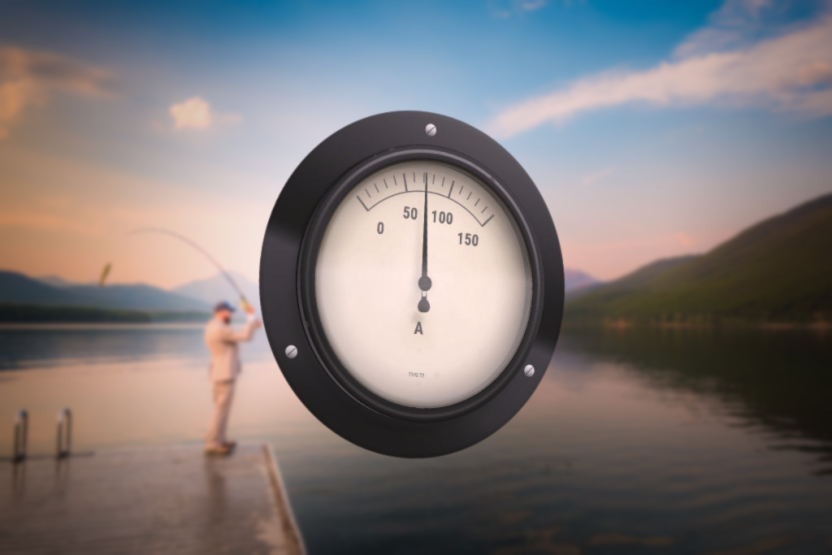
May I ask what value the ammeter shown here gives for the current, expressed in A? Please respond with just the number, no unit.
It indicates 70
